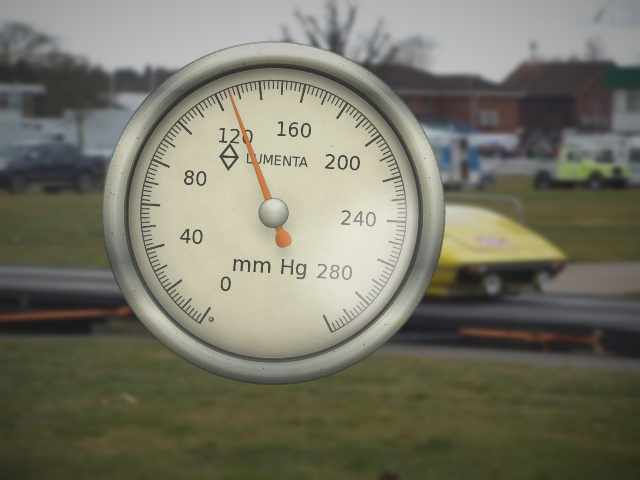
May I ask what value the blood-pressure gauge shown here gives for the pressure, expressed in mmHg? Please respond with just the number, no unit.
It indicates 126
